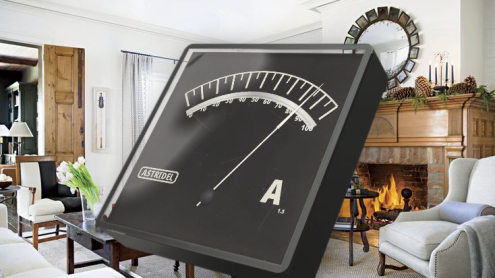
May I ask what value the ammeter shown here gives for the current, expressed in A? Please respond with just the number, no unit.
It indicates 85
